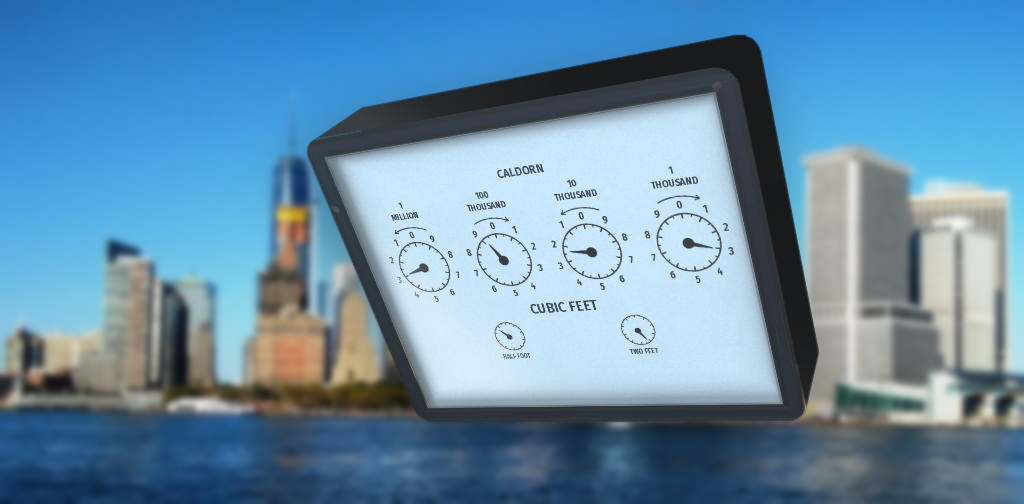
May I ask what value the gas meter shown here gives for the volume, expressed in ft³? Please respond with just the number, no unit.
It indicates 292300
